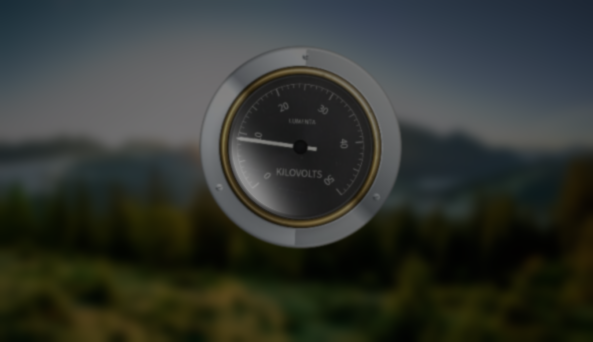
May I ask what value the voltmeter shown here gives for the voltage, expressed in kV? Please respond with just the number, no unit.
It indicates 9
